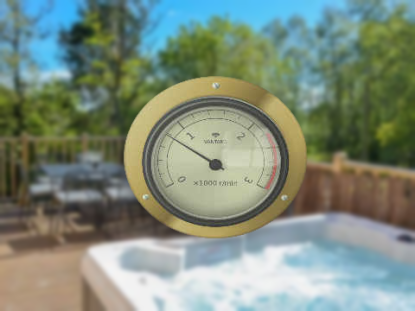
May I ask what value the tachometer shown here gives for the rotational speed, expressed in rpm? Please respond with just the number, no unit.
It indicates 800
